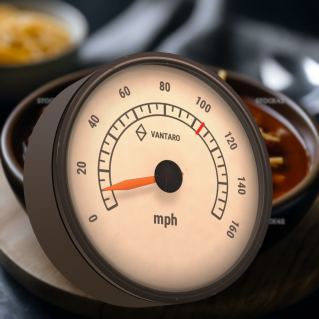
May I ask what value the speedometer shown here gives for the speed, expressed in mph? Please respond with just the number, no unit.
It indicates 10
